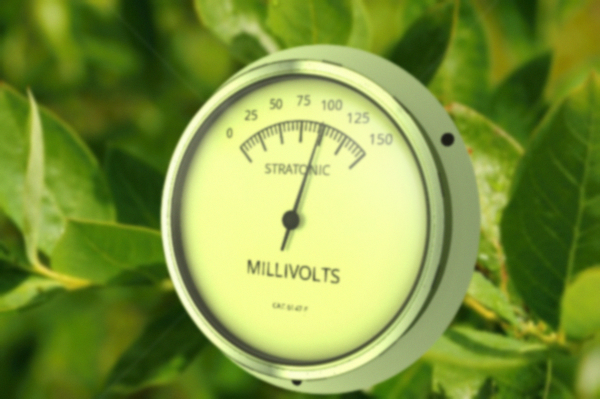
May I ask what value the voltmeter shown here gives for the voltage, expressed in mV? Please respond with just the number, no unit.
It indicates 100
